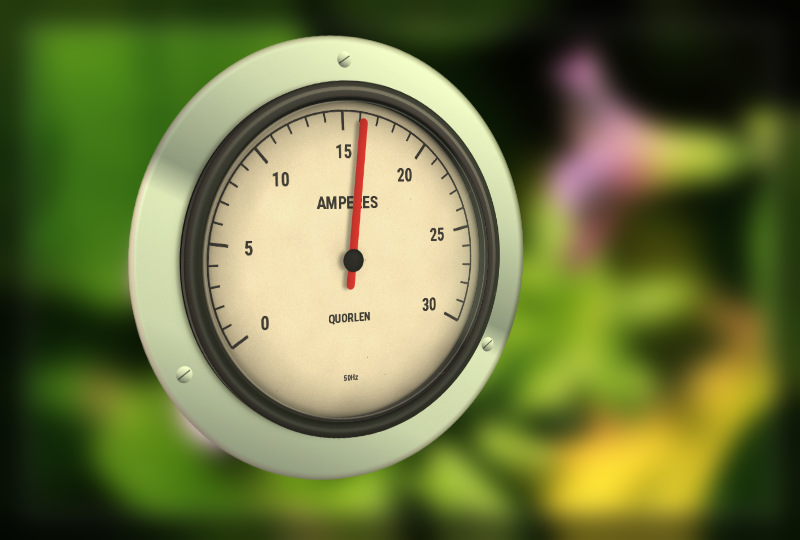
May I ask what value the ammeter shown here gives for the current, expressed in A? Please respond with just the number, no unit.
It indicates 16
